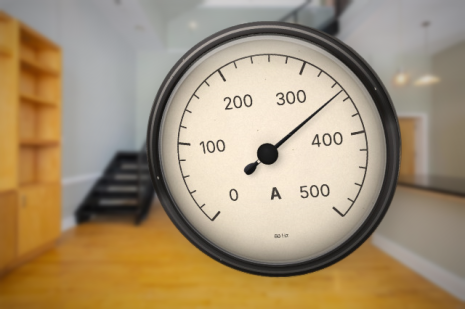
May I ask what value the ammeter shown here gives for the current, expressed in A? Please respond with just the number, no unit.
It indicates 350
